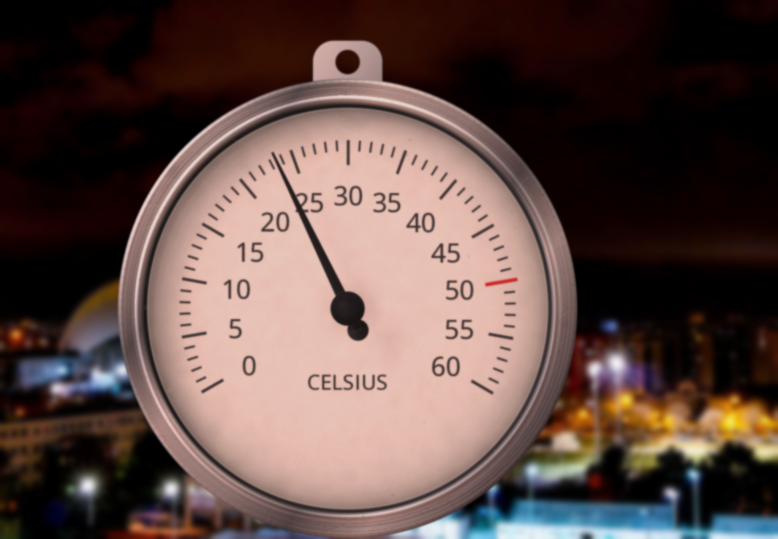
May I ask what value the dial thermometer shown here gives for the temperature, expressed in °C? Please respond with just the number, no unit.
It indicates 23.5
